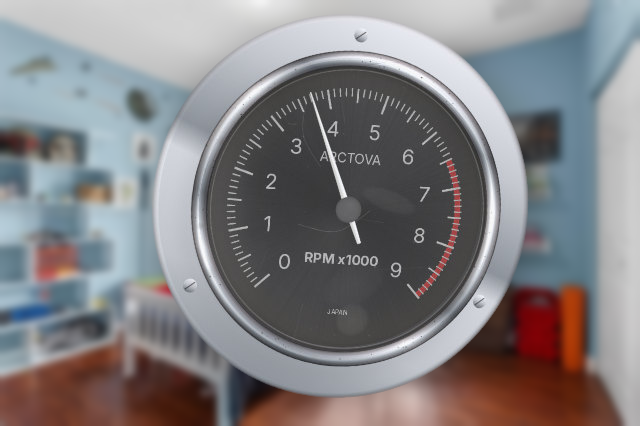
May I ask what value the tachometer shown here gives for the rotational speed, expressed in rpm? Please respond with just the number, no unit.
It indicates 3700
